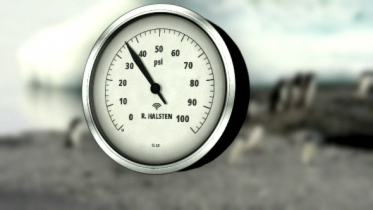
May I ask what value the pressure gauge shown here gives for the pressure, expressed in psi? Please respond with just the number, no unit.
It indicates 36
